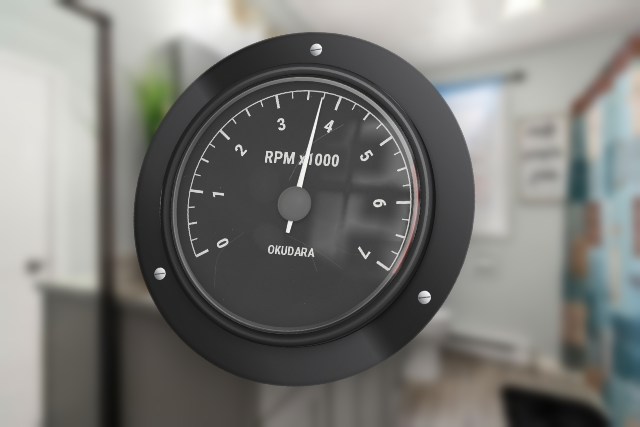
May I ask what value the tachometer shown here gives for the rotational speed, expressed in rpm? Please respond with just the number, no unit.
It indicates 3750
